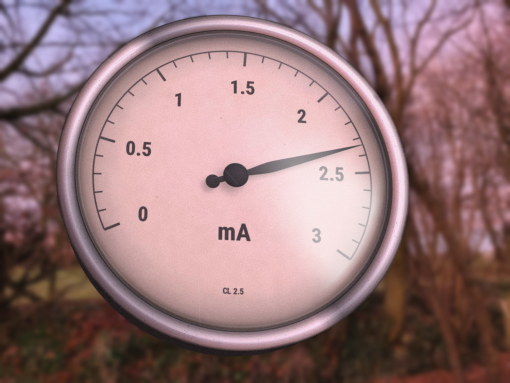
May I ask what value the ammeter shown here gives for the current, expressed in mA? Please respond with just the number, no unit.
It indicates 2.35
